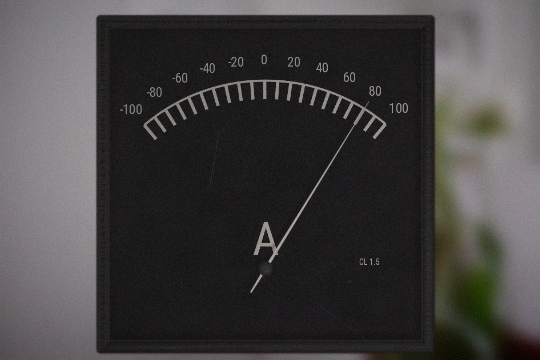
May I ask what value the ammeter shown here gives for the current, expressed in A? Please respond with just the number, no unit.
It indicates 80
